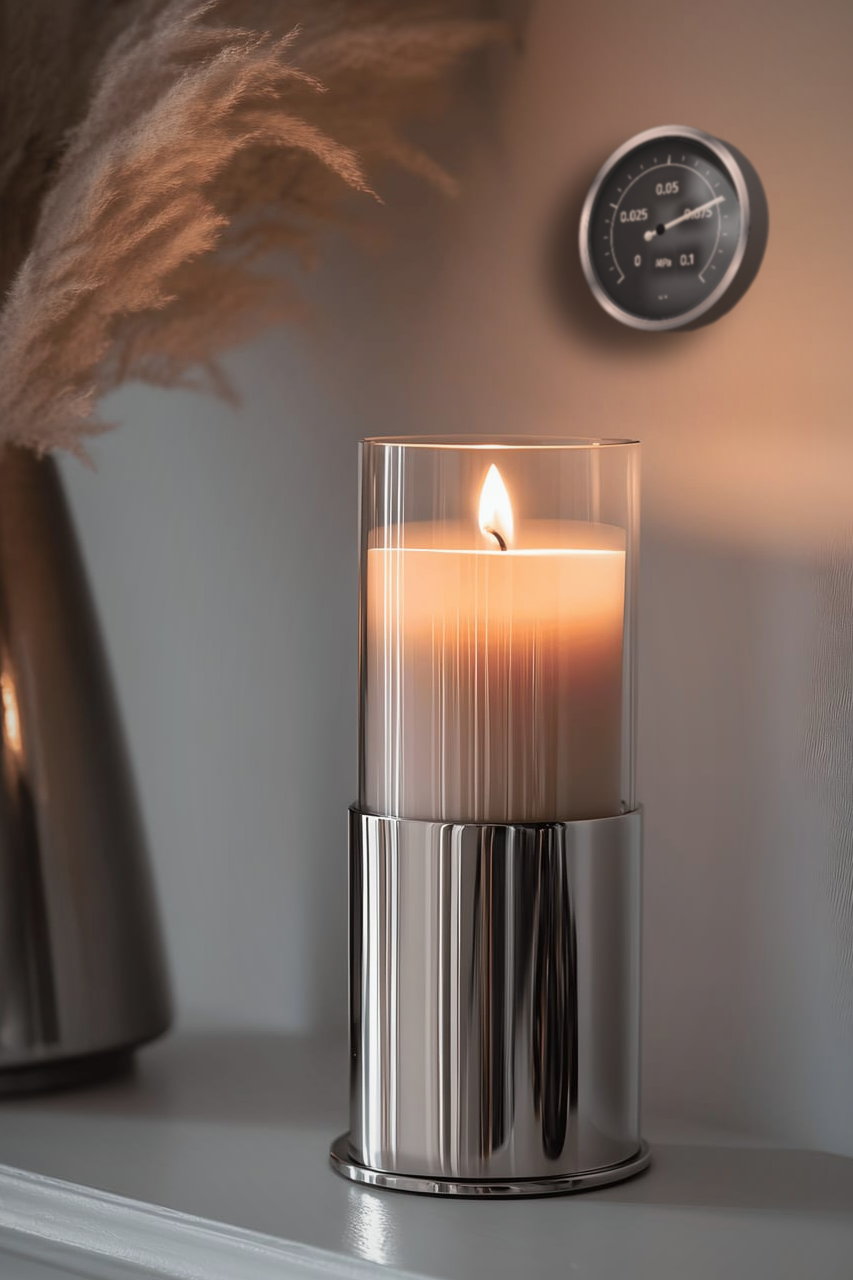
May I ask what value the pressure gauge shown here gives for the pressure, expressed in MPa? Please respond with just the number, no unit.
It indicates 0.075
